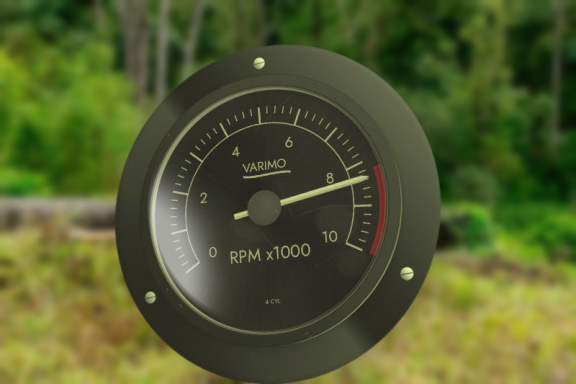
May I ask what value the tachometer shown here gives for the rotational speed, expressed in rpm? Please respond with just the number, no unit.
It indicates 8400
